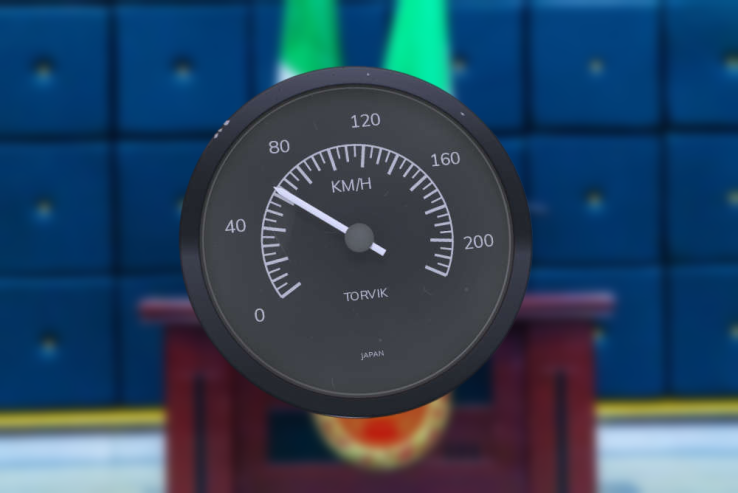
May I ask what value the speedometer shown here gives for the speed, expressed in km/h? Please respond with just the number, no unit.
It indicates 62.5
